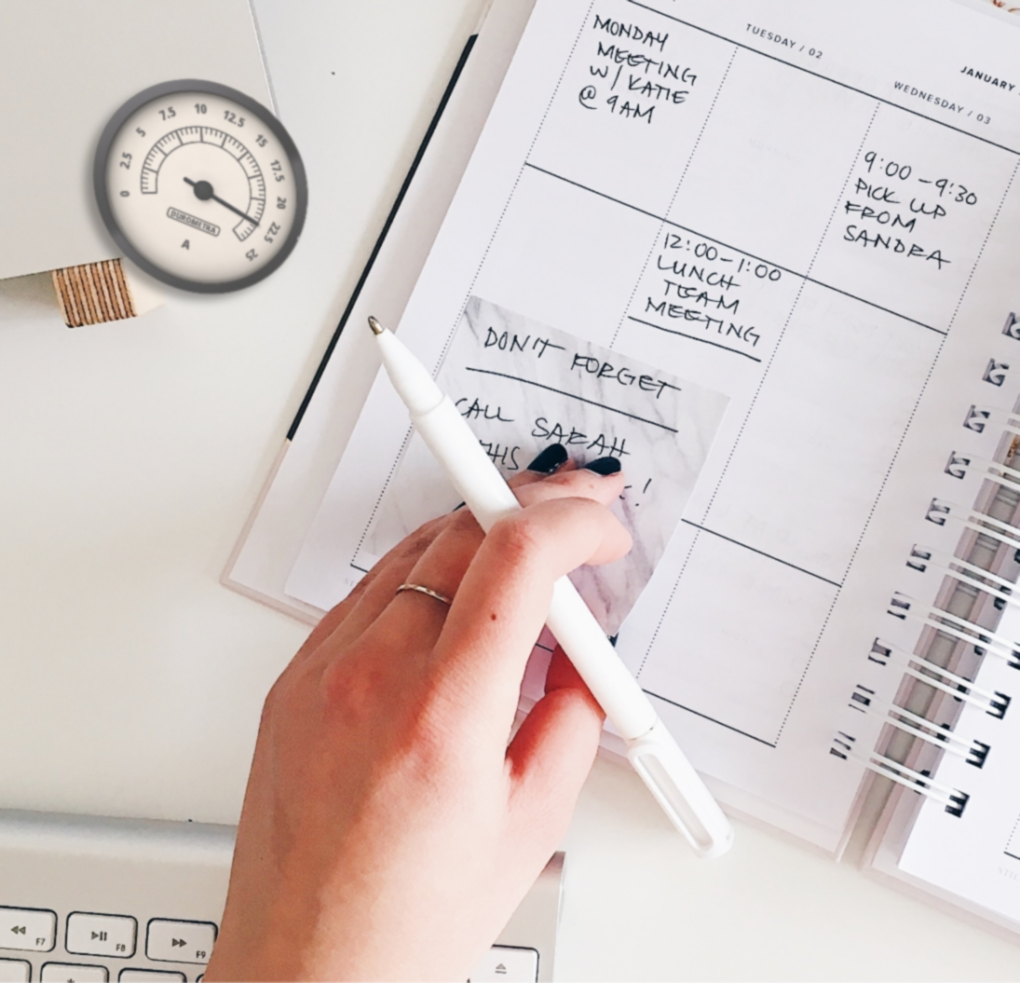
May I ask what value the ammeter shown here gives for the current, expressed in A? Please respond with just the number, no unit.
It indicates 22.5
